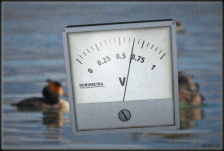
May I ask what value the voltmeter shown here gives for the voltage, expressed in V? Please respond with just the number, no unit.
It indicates 0.65
